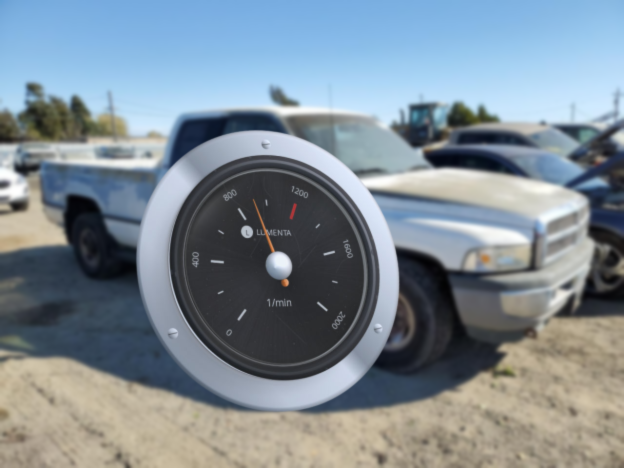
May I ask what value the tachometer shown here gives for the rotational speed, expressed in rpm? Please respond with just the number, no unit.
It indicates 900
